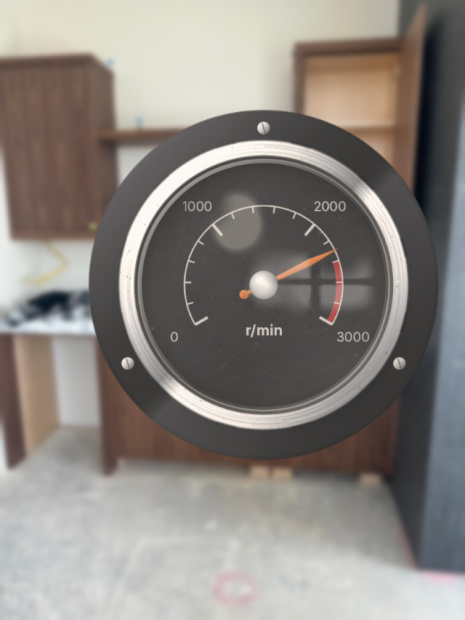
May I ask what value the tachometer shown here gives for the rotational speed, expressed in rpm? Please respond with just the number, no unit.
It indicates 2300
